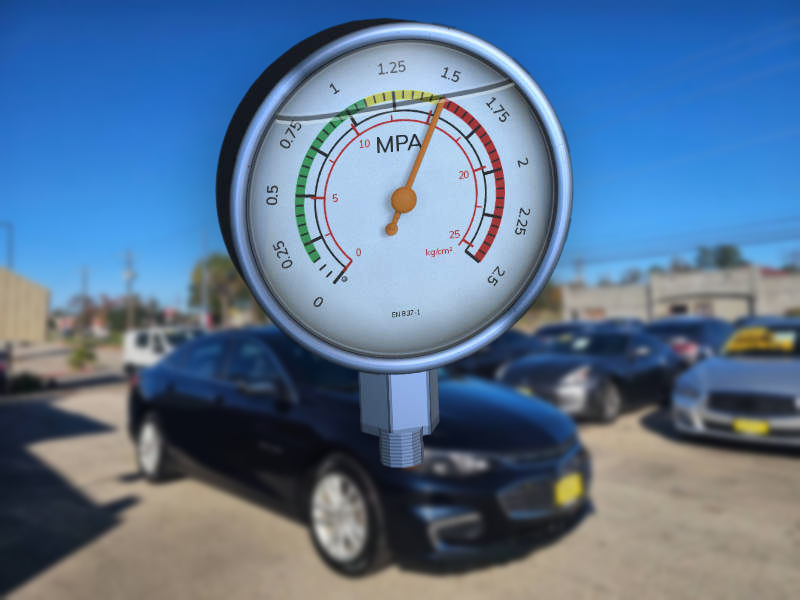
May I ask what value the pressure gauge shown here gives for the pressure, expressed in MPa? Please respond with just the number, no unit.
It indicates 1.5
